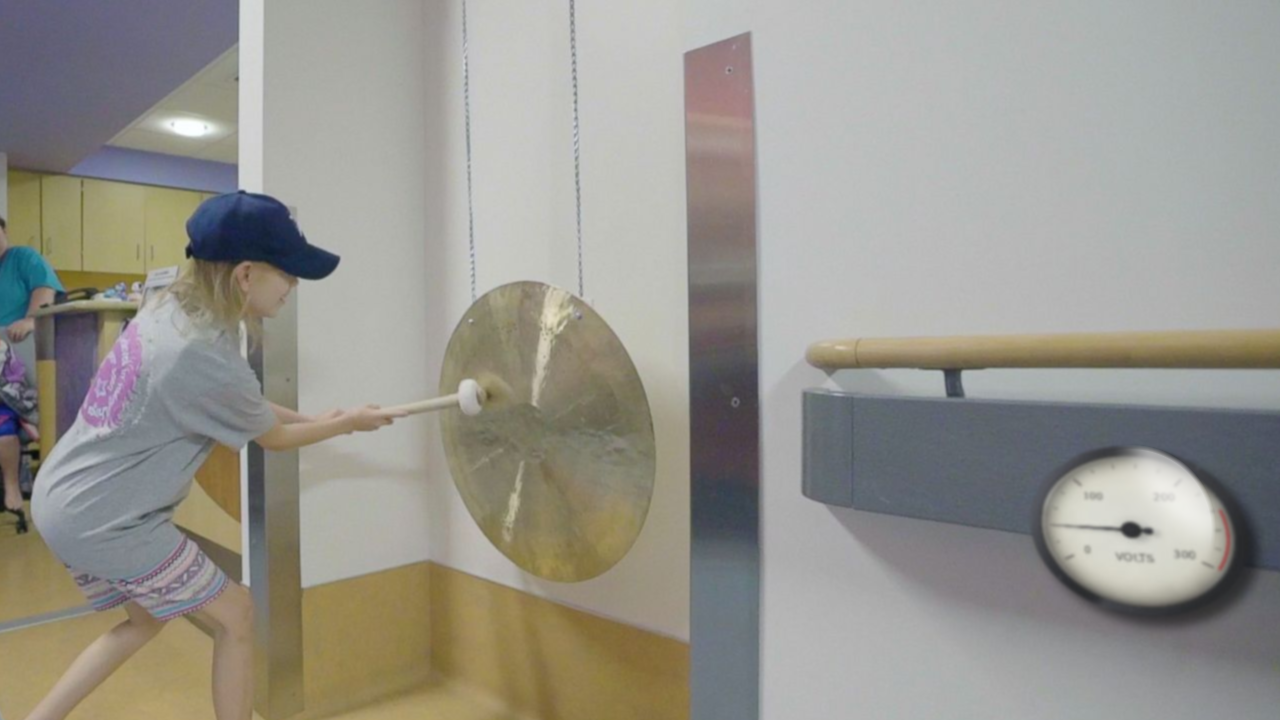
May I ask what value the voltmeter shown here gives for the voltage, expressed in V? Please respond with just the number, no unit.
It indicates 40
